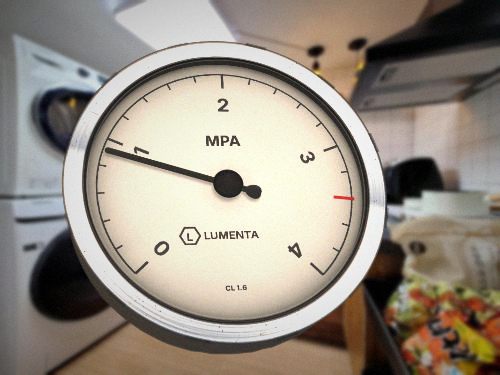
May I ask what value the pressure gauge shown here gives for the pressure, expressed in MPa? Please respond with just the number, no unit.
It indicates 0.9
